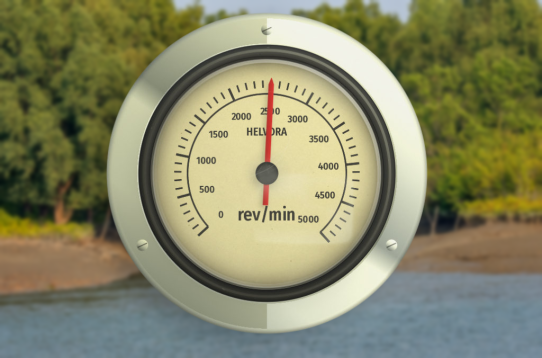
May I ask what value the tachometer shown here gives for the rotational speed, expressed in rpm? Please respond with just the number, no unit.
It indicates 2500
